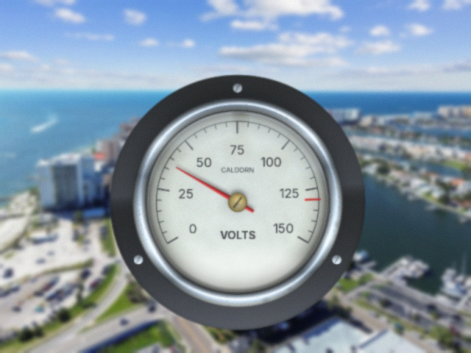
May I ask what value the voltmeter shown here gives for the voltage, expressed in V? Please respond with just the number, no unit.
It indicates 37.5
